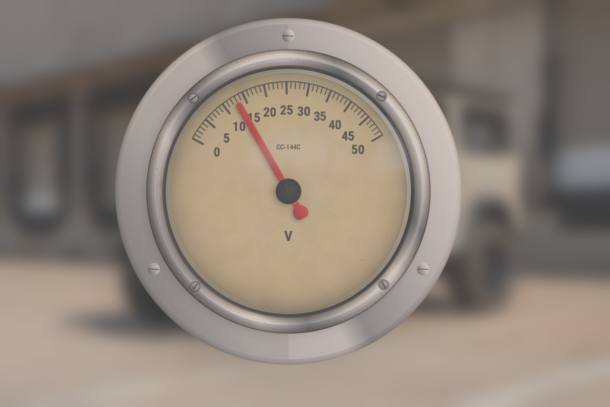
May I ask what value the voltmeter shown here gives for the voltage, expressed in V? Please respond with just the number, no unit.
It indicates 13
